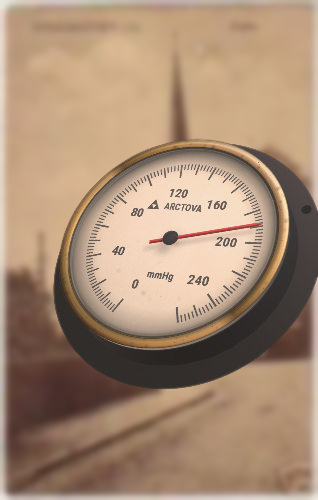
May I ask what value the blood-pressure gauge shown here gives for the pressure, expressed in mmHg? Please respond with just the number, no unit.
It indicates 190
